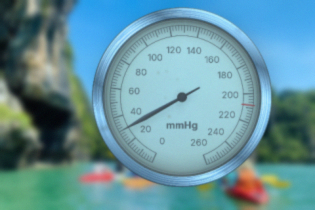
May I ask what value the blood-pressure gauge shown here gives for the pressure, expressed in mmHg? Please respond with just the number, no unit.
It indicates 30
